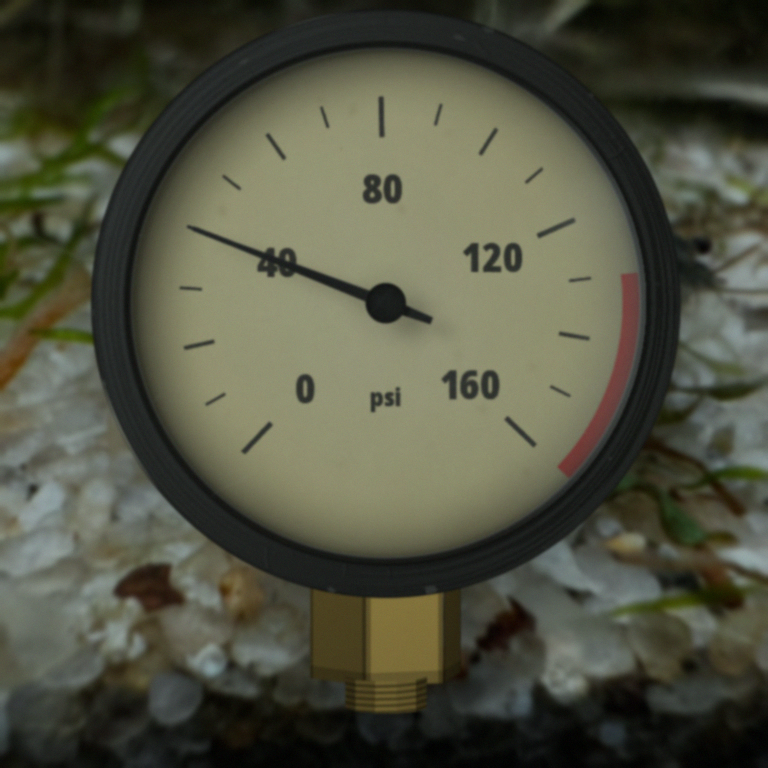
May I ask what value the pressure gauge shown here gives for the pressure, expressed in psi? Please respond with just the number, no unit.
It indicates 40
